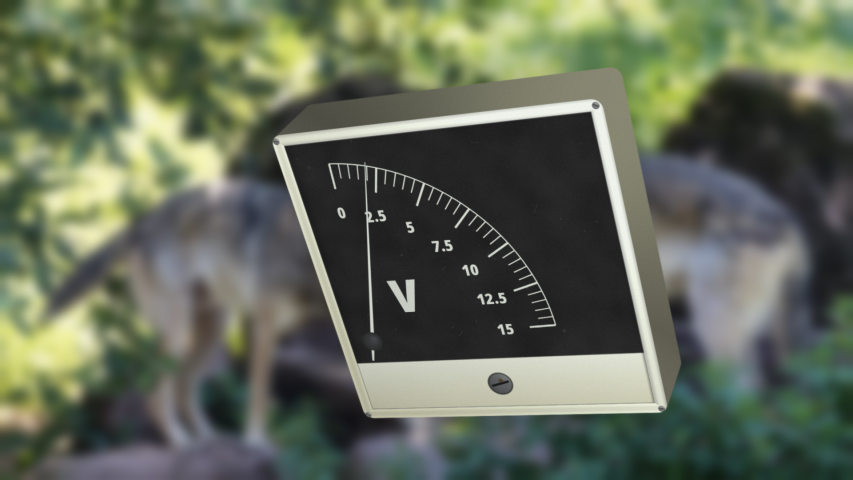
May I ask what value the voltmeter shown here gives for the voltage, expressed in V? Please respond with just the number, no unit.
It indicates 2
